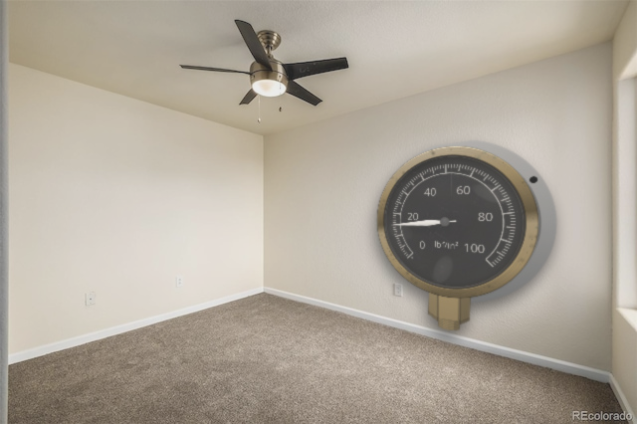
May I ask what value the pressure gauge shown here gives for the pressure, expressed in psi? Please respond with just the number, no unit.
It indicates 15
